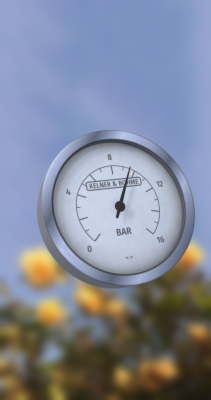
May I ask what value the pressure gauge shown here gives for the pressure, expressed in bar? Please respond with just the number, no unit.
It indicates 9.5
